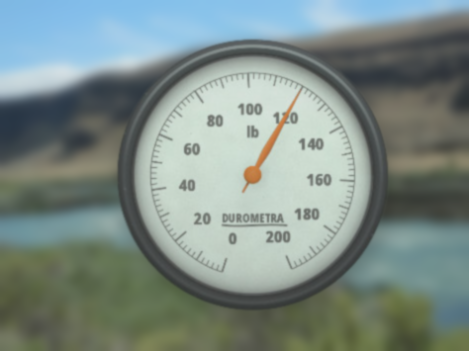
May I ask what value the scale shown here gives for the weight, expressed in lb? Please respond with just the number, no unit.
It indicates 120
